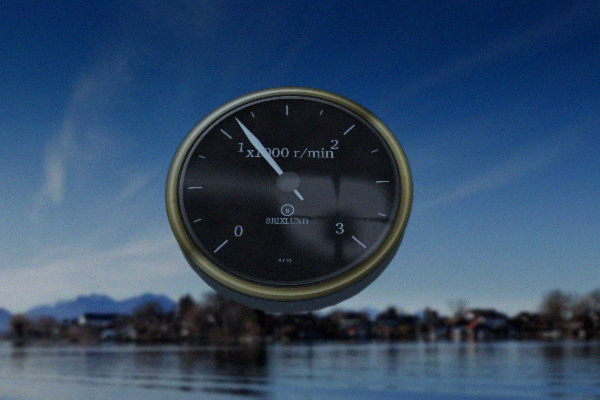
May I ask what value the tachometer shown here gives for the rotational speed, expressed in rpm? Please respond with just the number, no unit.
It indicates 1125
